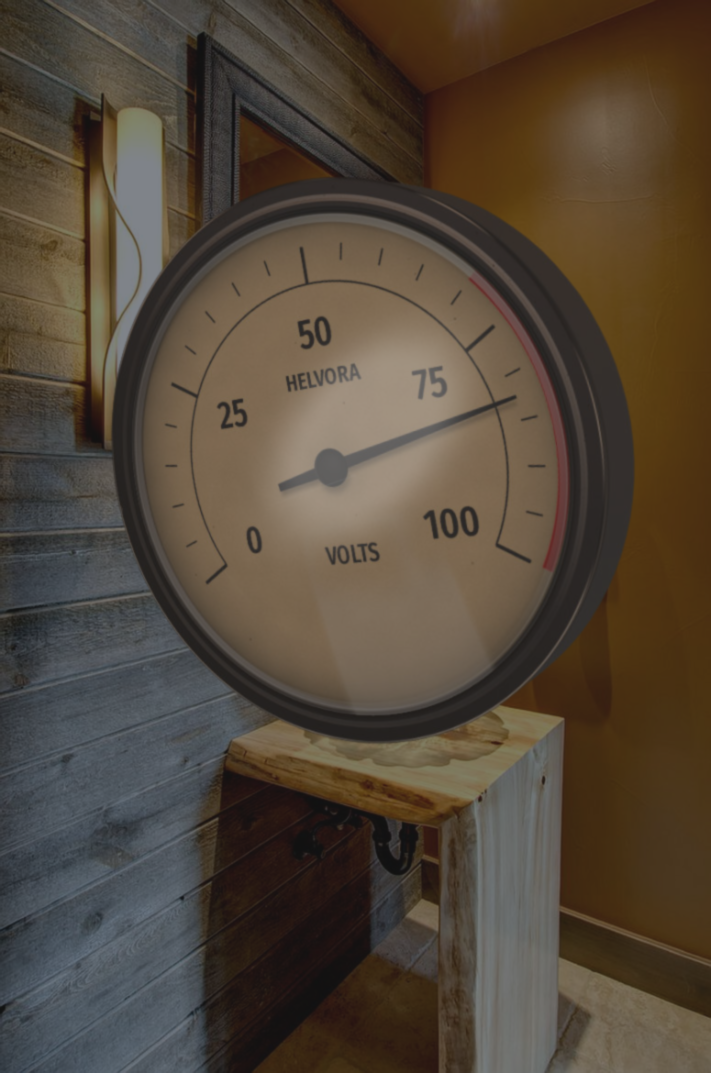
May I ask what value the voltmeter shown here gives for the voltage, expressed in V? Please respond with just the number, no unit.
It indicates 82.5
